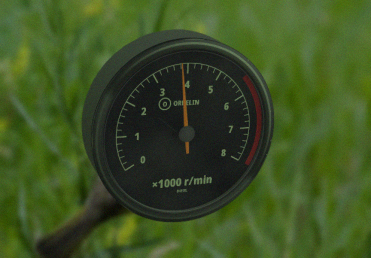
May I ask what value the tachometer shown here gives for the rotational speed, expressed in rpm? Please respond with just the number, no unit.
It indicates 3800
